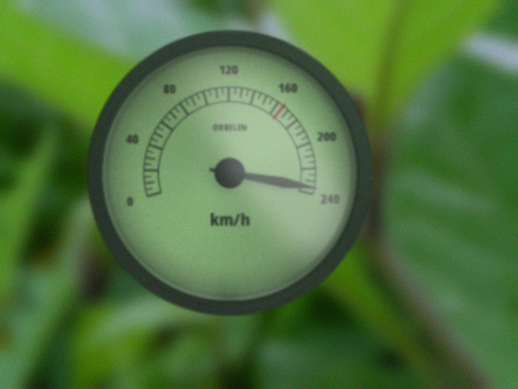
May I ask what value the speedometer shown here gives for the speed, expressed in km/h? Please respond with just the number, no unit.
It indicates 235
